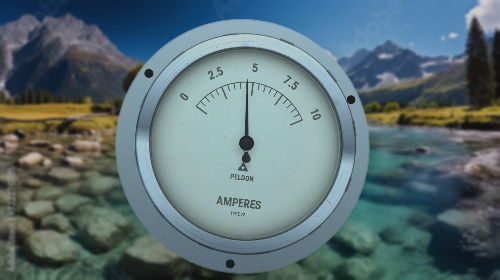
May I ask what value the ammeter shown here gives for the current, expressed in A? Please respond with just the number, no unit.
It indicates 4.5
